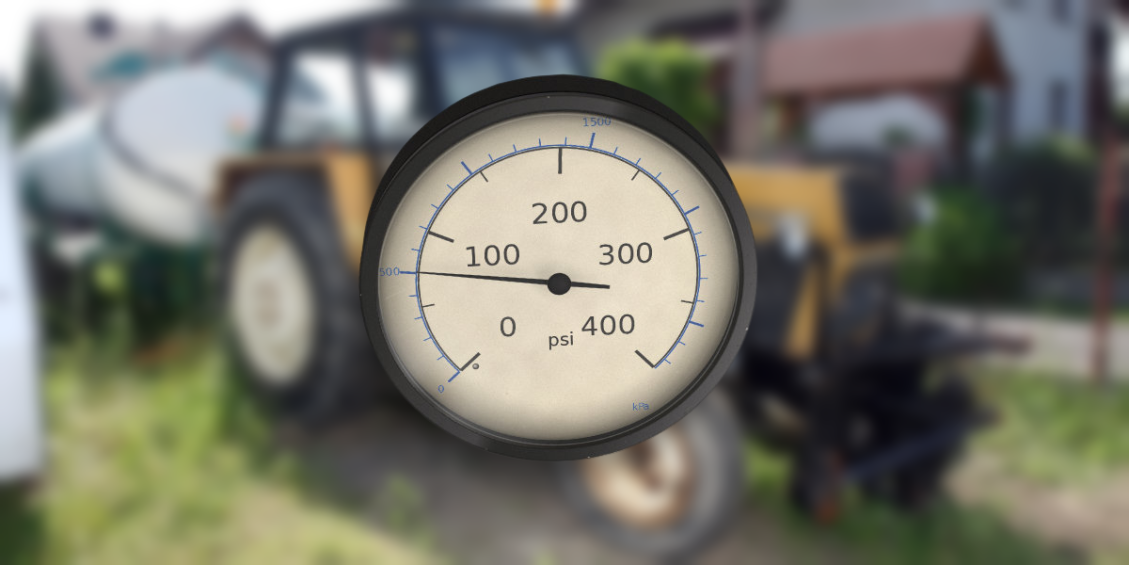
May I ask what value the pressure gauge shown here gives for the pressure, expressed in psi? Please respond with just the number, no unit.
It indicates 75
